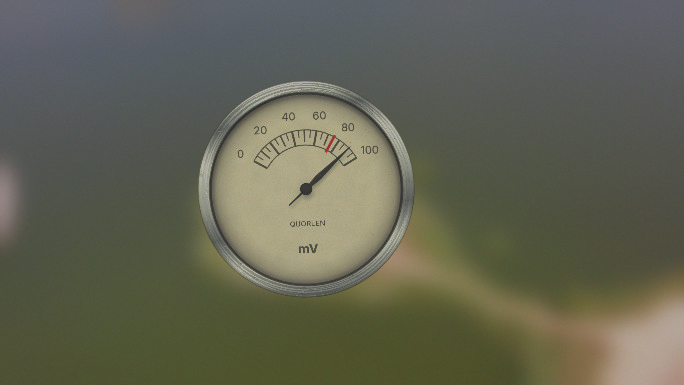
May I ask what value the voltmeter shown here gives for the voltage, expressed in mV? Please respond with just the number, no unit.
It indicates 90
